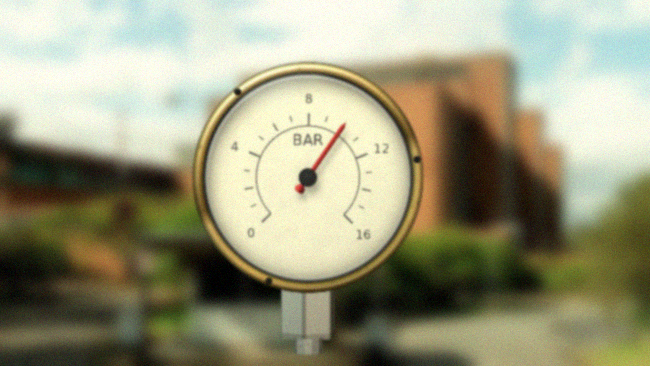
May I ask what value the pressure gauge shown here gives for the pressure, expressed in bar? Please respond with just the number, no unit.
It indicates 10
